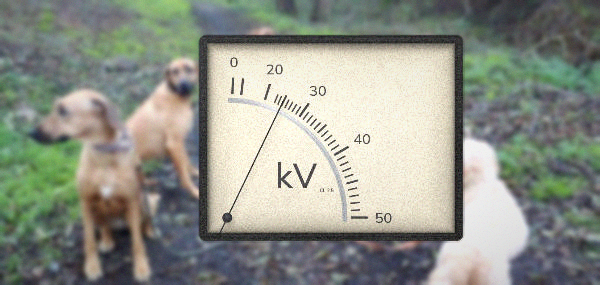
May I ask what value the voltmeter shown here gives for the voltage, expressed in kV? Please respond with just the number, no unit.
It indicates 25
